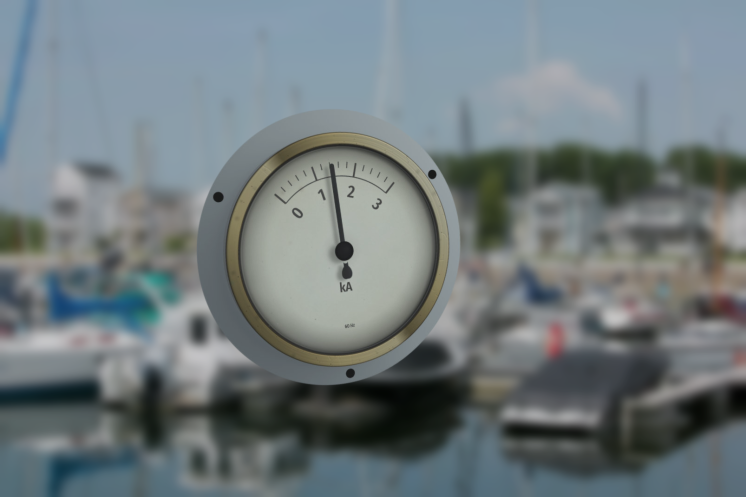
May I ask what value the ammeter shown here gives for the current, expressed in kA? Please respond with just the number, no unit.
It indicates 1.4
